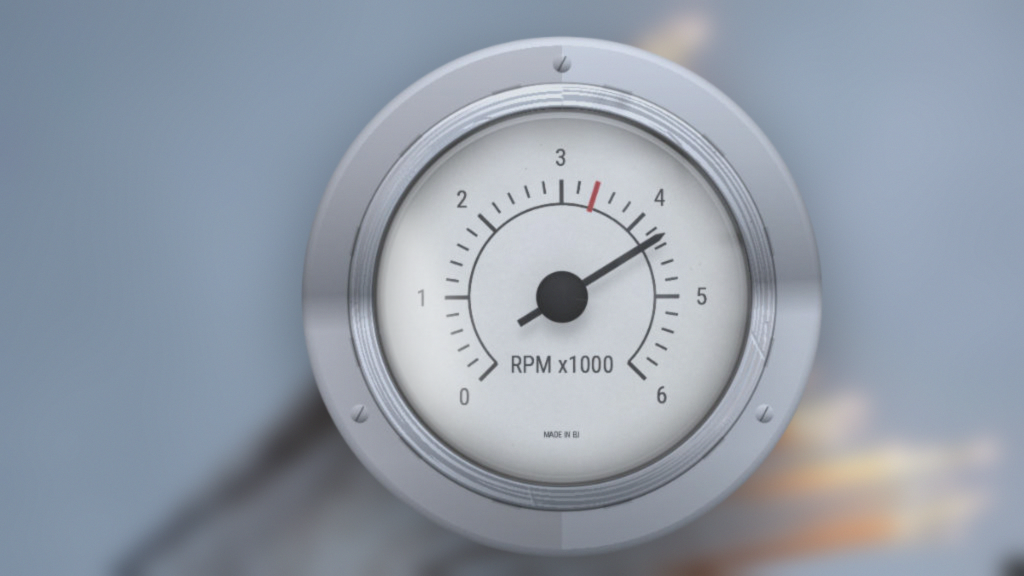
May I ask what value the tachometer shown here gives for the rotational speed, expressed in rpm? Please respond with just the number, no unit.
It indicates 4300
